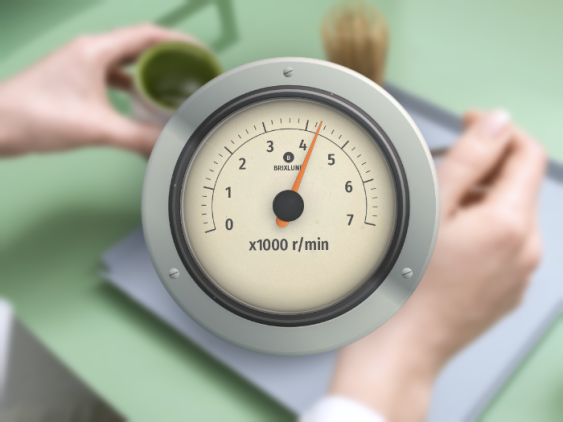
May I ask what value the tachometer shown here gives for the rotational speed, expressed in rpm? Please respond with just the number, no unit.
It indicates 4300
